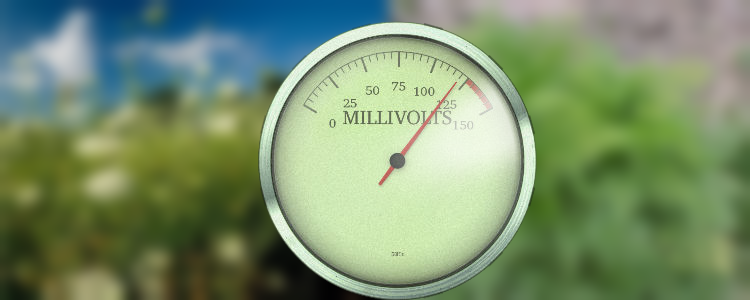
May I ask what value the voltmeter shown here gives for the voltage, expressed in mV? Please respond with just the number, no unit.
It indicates 120
